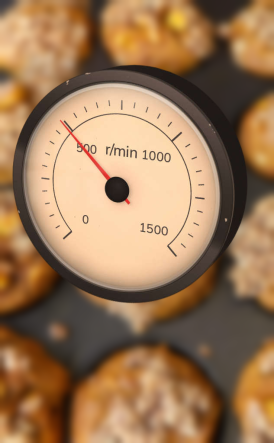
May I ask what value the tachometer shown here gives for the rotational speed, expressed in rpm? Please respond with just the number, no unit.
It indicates 500
